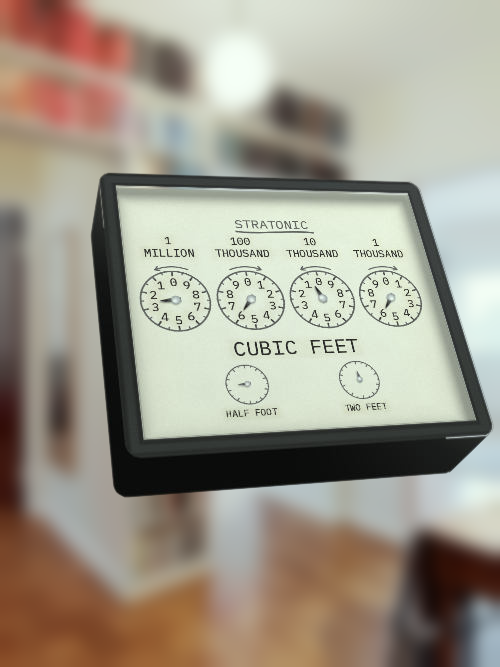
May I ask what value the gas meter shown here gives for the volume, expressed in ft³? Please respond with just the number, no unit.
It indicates 260600
